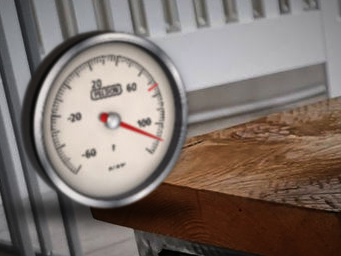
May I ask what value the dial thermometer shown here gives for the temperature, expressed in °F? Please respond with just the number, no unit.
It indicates 110
